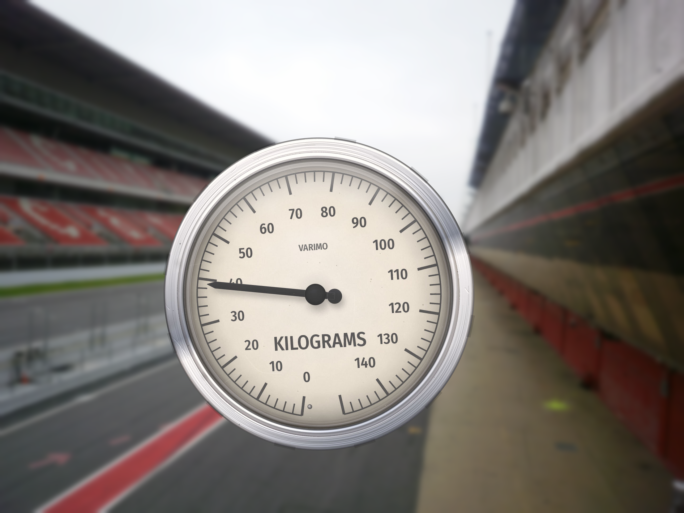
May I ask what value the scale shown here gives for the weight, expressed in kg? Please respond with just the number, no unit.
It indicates 39
